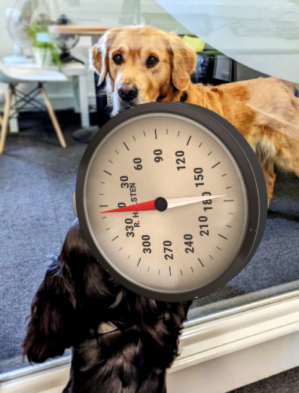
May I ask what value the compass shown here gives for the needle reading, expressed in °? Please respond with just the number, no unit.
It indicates 355
